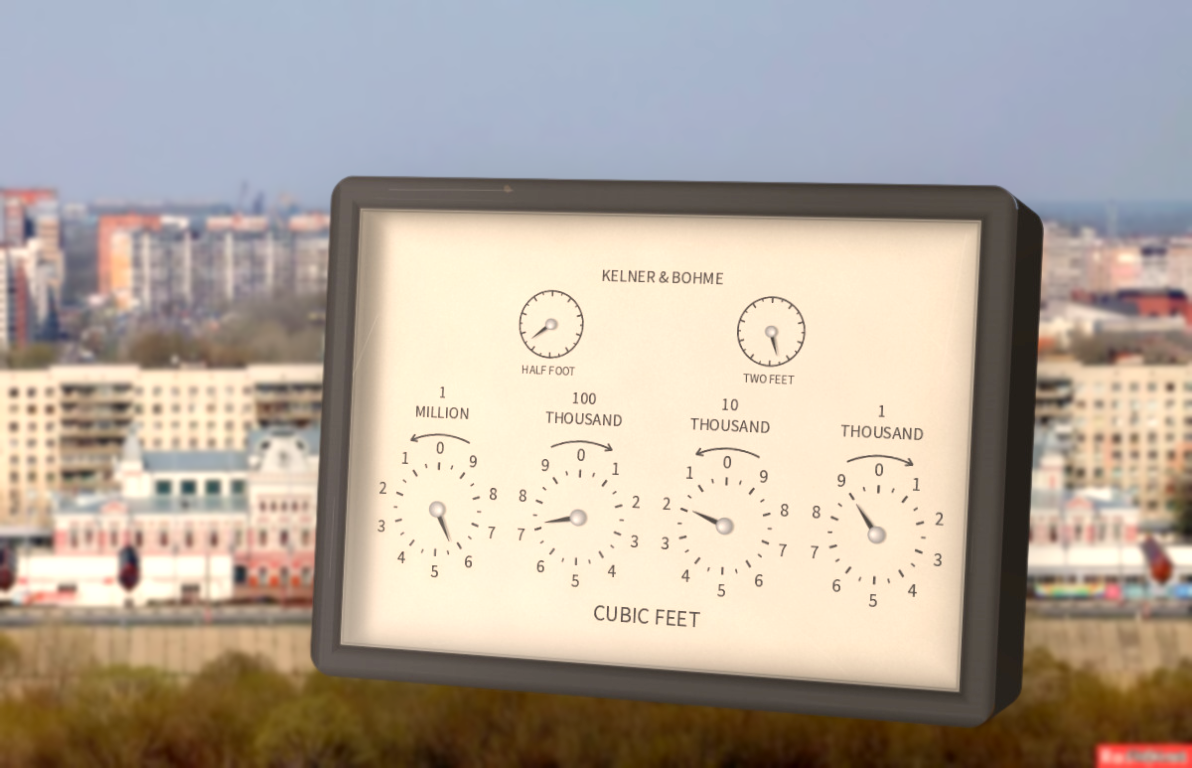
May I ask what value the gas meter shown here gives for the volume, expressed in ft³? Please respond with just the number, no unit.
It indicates 571900
